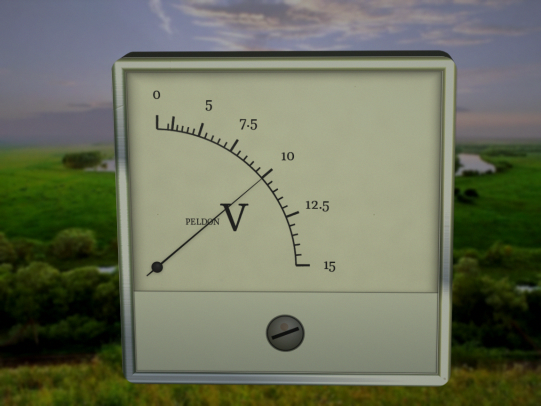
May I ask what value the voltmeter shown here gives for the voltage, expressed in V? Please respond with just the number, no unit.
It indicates 10
